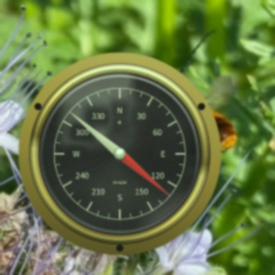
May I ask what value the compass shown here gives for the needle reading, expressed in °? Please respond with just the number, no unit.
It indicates 130
